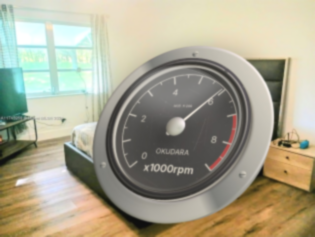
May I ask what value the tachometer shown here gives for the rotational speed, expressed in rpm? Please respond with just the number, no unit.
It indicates 6000
